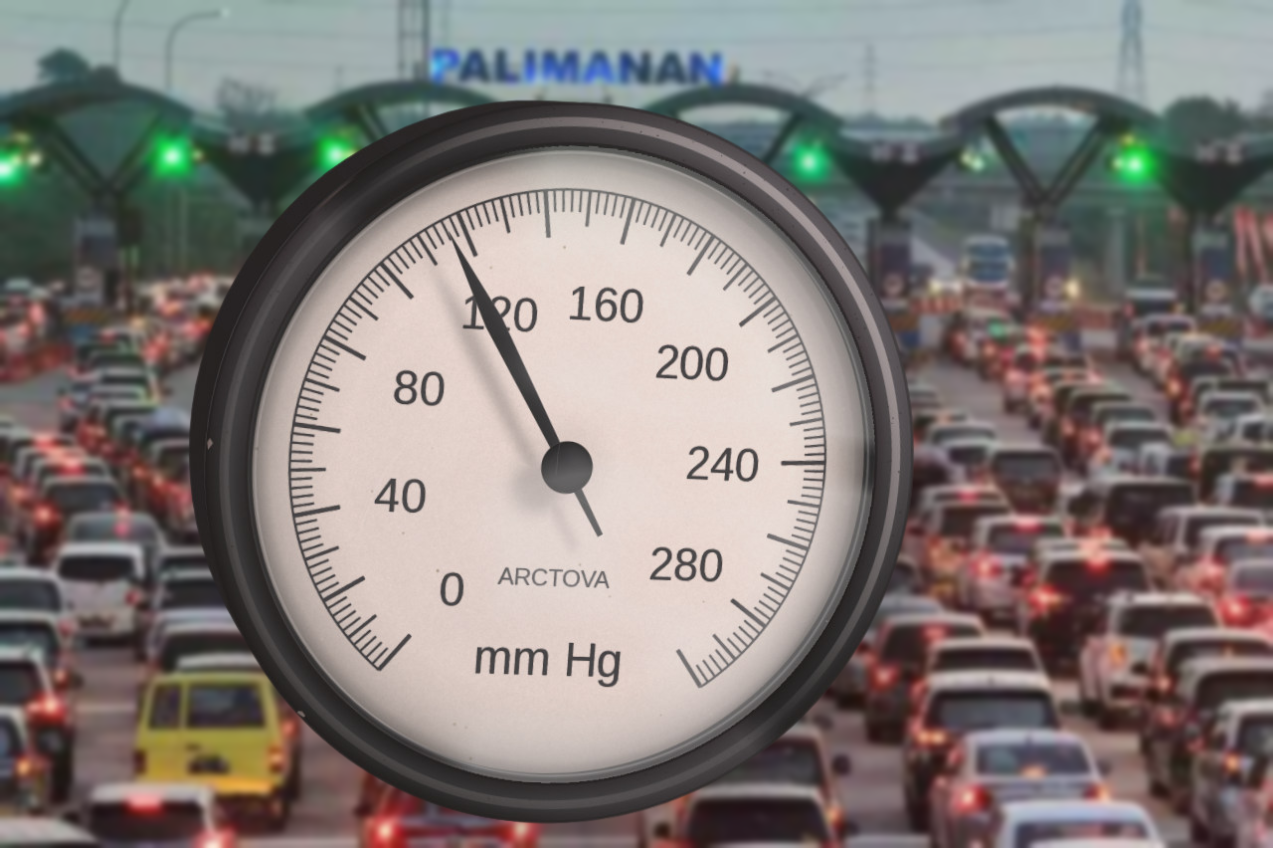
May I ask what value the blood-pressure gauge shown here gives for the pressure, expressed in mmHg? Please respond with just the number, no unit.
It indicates 116
